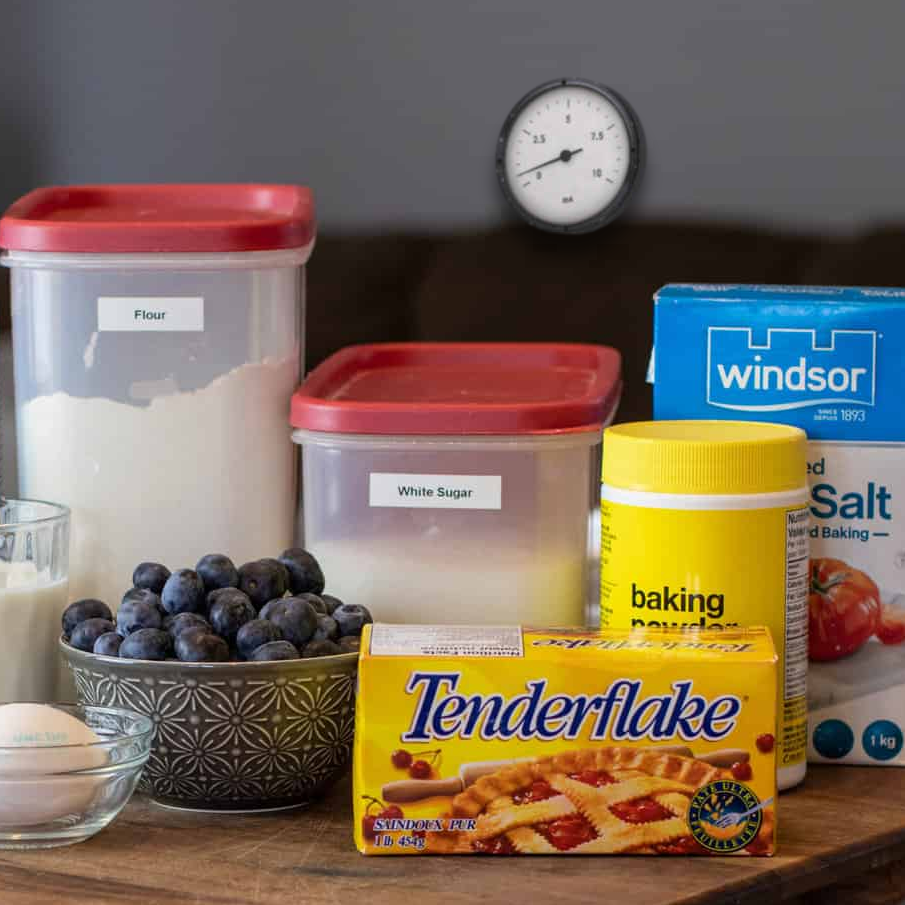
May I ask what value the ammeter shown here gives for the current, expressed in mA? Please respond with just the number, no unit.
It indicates 0.5
